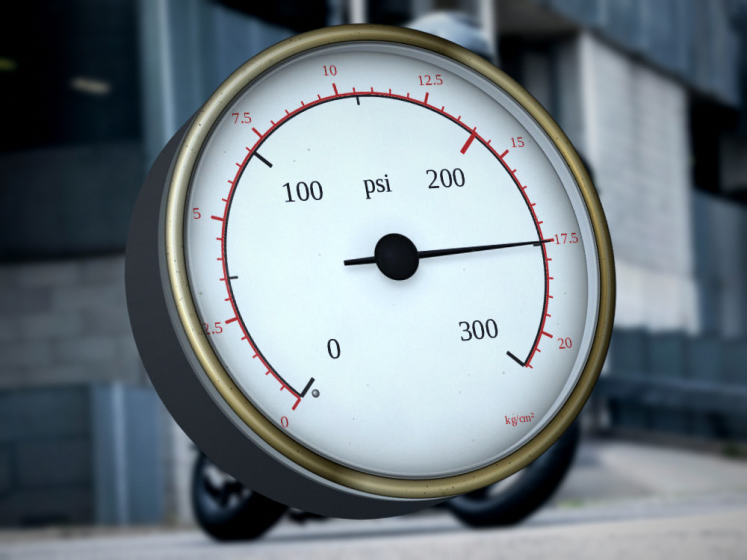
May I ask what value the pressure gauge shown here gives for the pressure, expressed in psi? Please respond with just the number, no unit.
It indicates 250
